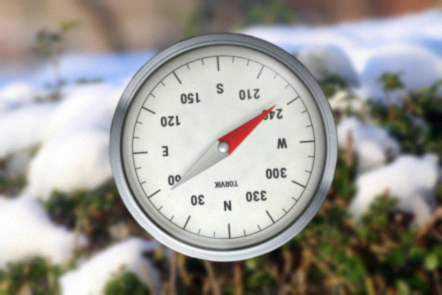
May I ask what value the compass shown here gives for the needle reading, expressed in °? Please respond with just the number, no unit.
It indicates 235
